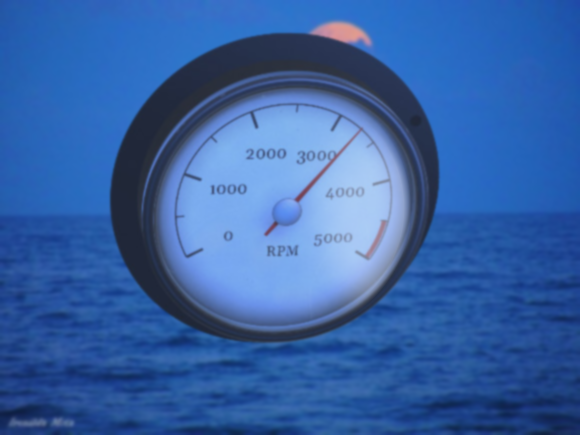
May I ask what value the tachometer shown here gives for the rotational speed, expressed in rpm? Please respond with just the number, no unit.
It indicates 3250
